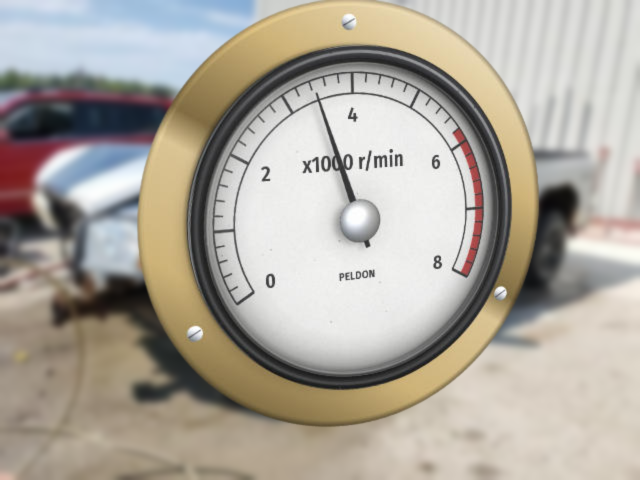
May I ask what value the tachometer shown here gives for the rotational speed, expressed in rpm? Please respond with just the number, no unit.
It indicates 3400
